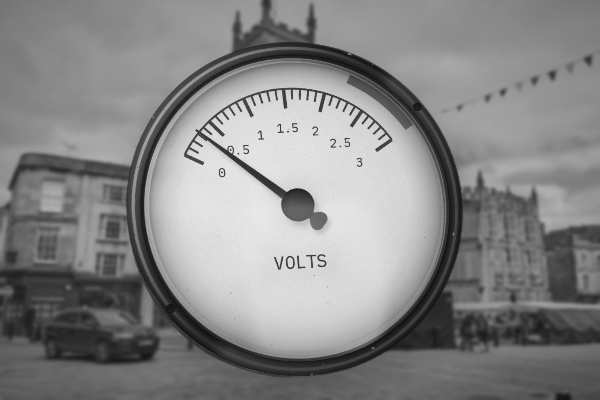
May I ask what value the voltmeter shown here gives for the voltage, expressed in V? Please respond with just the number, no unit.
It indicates 0.3
